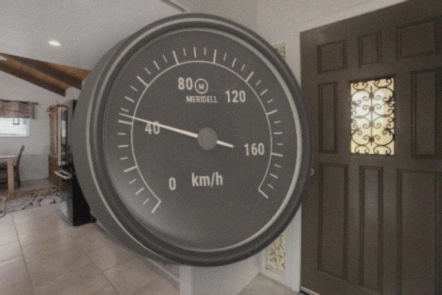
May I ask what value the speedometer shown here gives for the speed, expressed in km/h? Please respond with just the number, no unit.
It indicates 42.5
